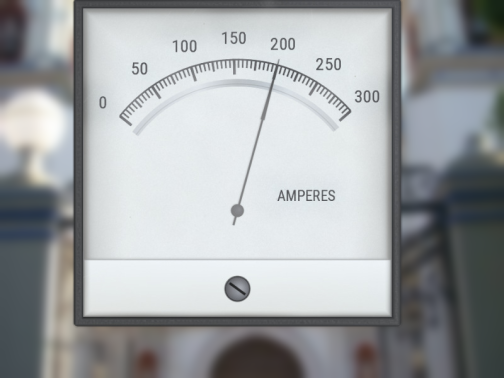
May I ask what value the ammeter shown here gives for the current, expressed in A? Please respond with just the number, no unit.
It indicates 200
